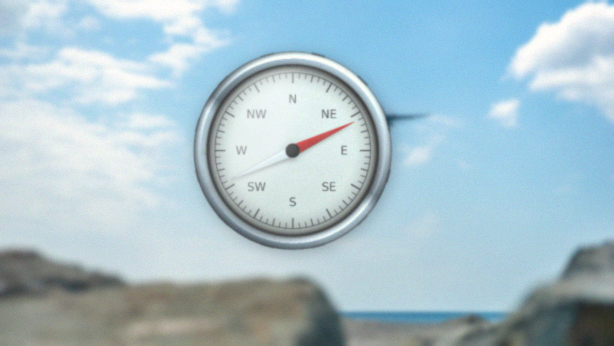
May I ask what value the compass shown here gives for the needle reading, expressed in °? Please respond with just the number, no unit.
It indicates 65
